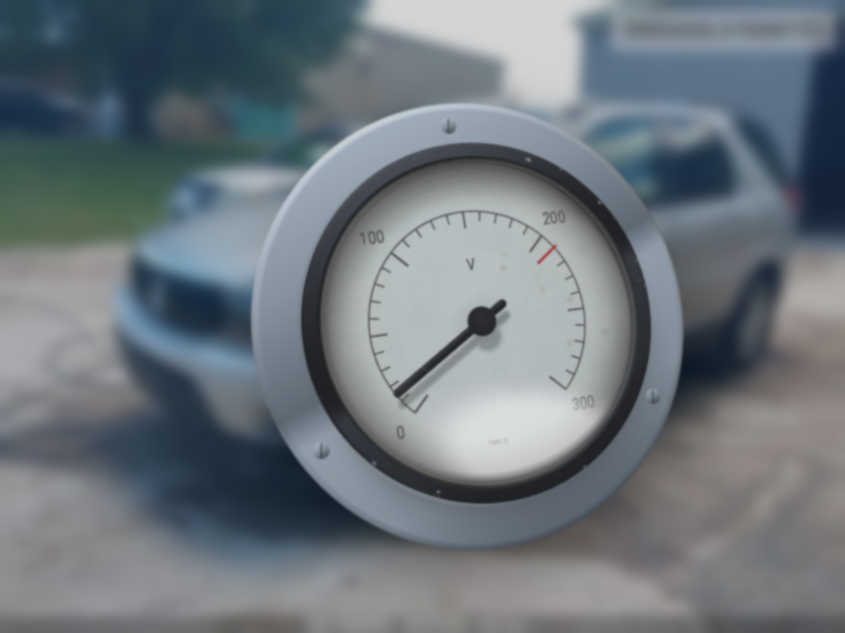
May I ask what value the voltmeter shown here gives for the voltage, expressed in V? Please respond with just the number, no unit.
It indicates 15
